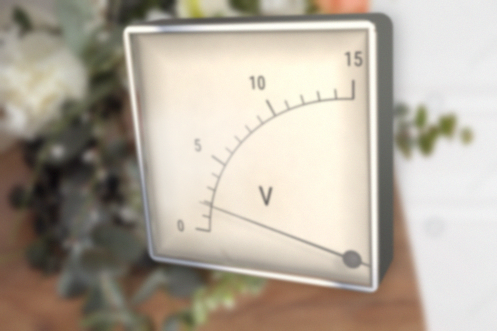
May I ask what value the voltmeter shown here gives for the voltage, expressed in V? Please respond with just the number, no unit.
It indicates 2
